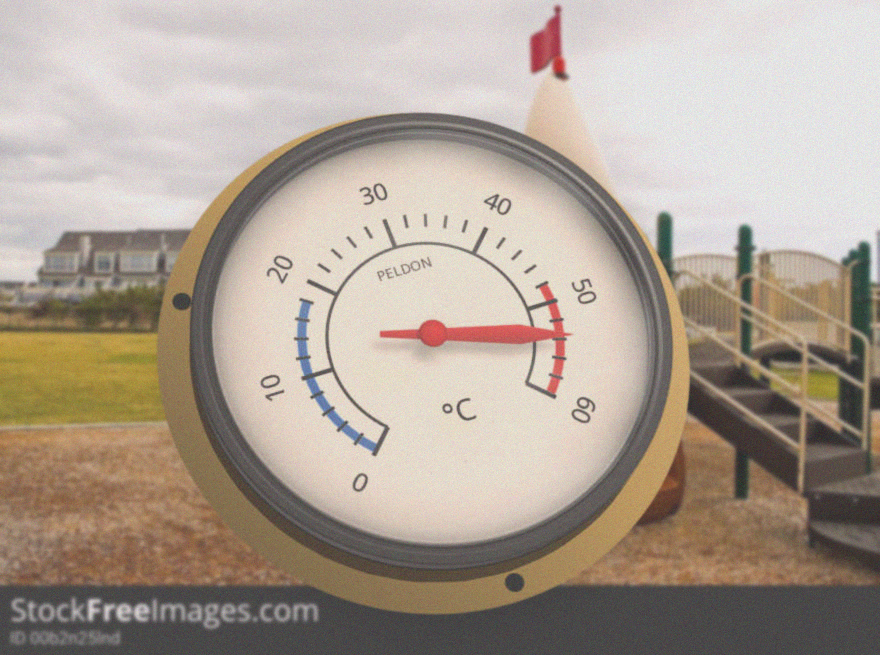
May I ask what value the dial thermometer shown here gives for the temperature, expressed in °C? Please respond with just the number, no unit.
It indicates 54
